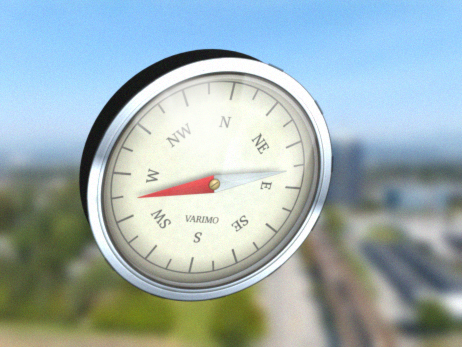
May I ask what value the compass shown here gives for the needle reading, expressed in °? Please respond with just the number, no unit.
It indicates 255
